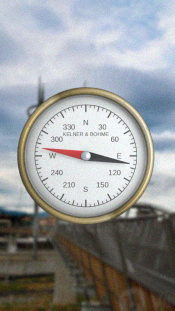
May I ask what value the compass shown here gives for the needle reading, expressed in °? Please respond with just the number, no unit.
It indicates 280
